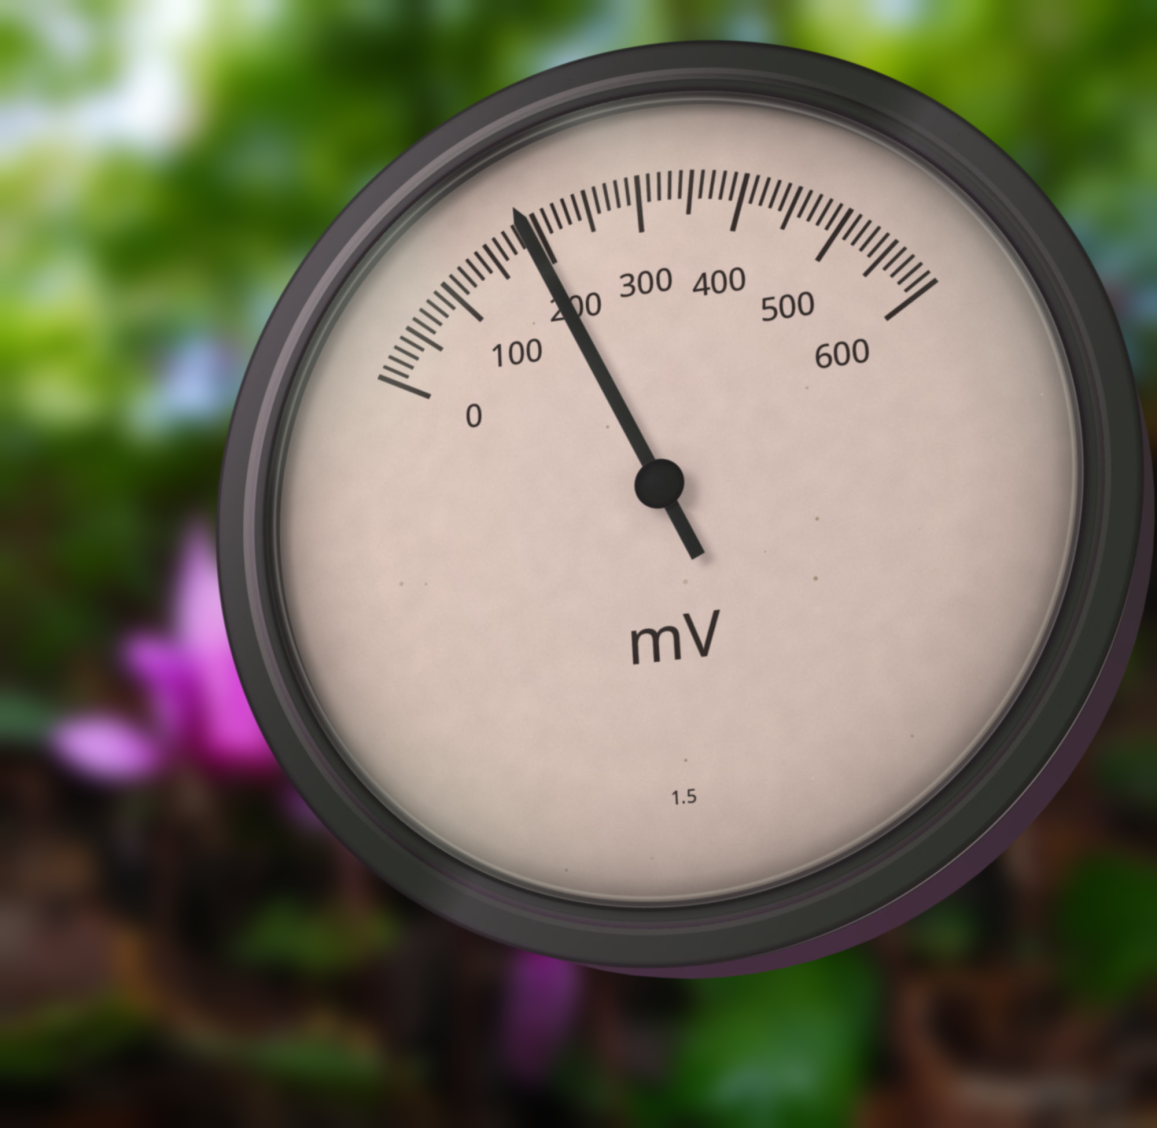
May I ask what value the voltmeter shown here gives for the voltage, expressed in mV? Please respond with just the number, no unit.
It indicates 190
